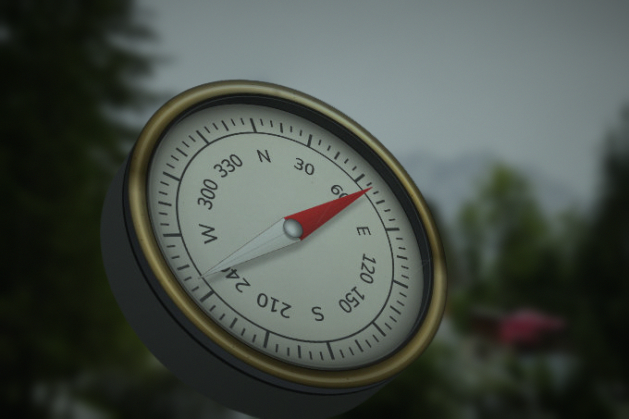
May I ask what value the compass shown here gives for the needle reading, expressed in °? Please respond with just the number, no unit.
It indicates 67.5
